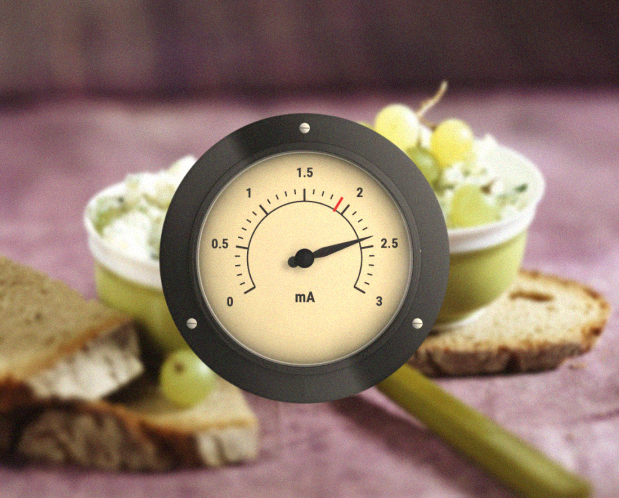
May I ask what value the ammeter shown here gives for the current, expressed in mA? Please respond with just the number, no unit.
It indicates 2.4
